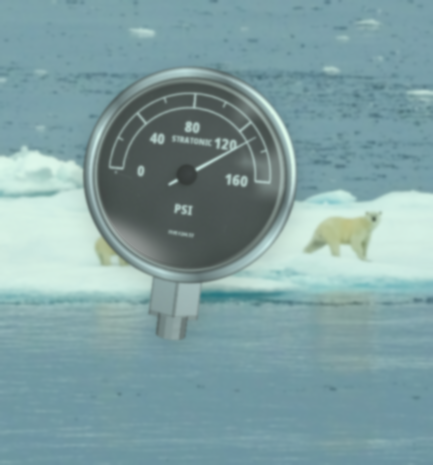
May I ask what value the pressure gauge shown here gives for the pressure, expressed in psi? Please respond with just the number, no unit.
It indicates 130
